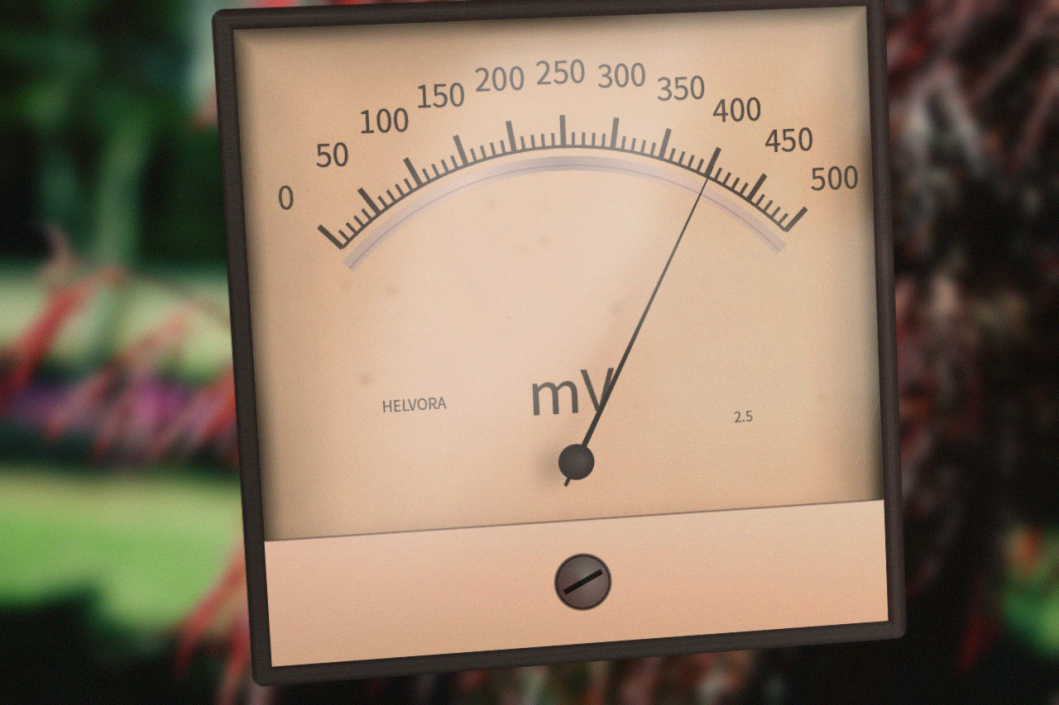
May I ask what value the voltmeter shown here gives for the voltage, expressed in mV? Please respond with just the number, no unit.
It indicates 400
